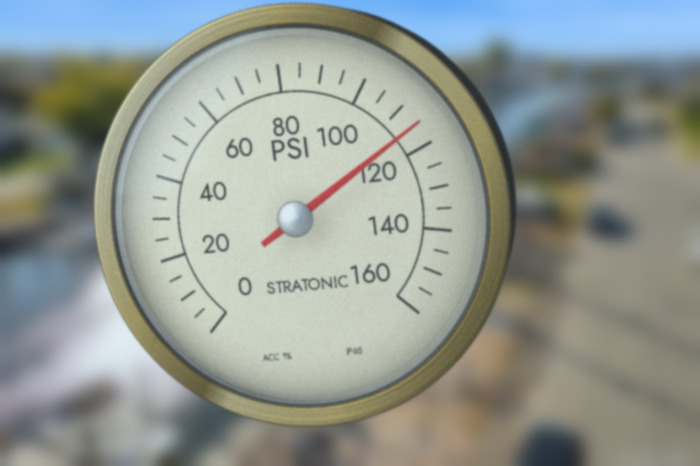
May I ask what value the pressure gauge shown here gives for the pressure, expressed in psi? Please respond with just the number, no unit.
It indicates 115
